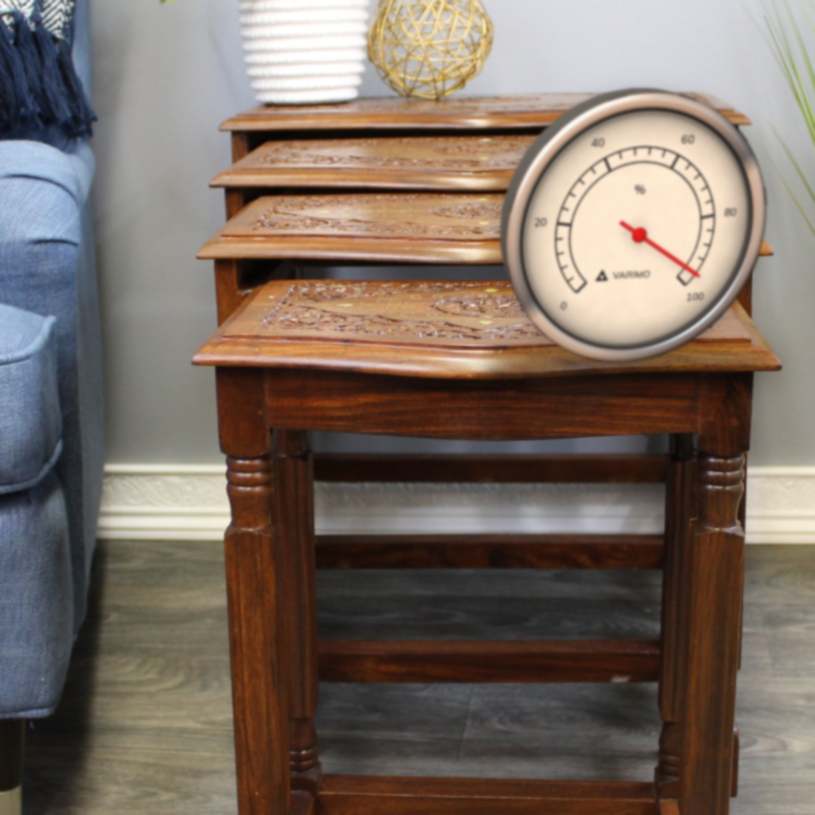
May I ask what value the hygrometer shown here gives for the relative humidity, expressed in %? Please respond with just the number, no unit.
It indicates 96
